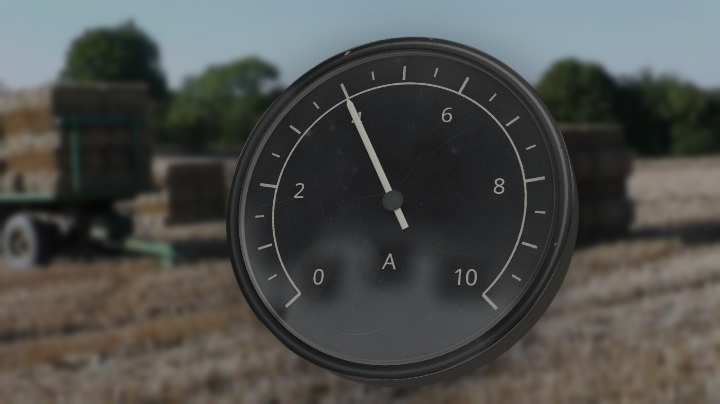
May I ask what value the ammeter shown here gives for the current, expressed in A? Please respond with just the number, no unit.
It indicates 4
